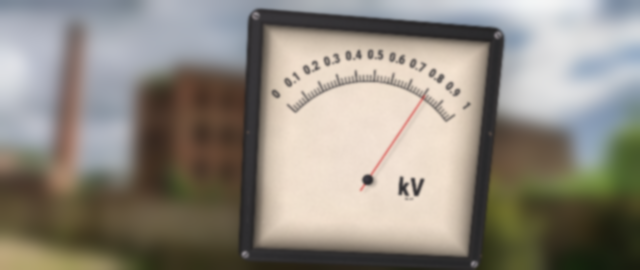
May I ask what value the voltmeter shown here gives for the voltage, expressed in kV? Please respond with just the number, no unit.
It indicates 0.8
